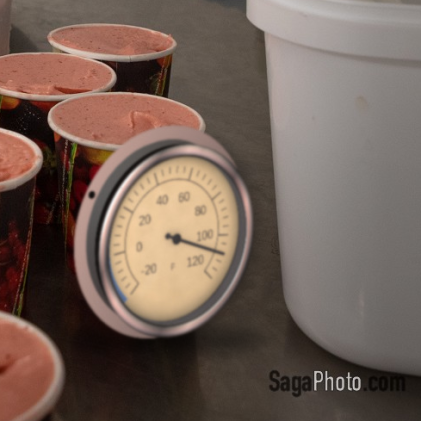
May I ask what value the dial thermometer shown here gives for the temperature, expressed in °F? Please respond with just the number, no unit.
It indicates 108
